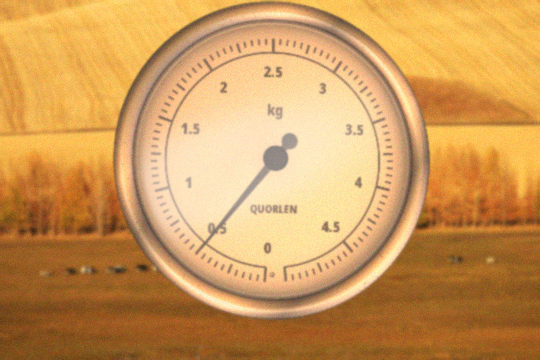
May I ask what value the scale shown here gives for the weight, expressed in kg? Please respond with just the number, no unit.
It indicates 0.5
